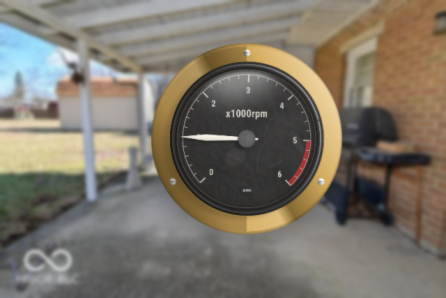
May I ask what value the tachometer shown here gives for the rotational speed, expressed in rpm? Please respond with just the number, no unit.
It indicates 1000
